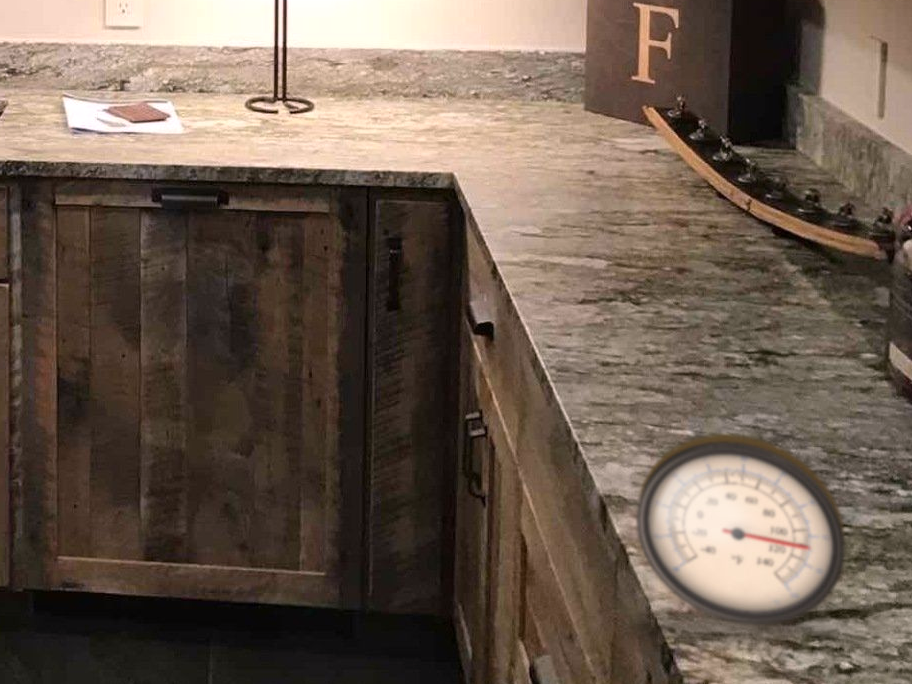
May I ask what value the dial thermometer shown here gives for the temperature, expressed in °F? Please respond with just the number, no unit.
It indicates 110
